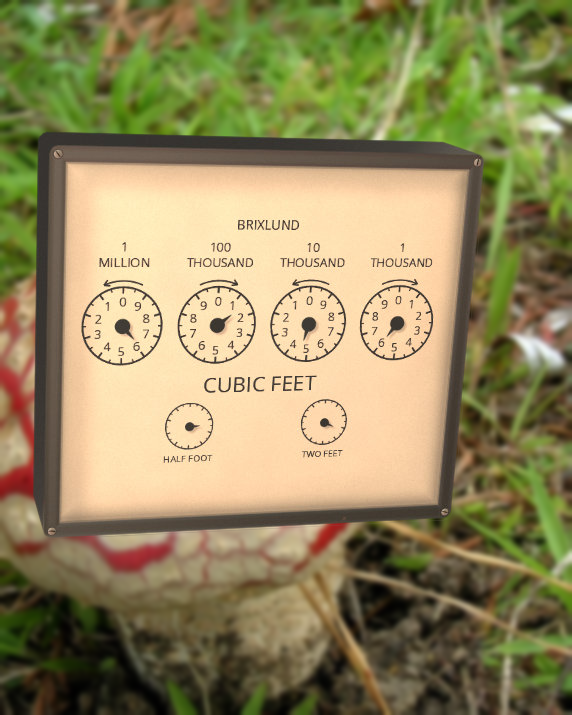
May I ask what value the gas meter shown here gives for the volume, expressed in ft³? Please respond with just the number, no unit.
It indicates 614600
